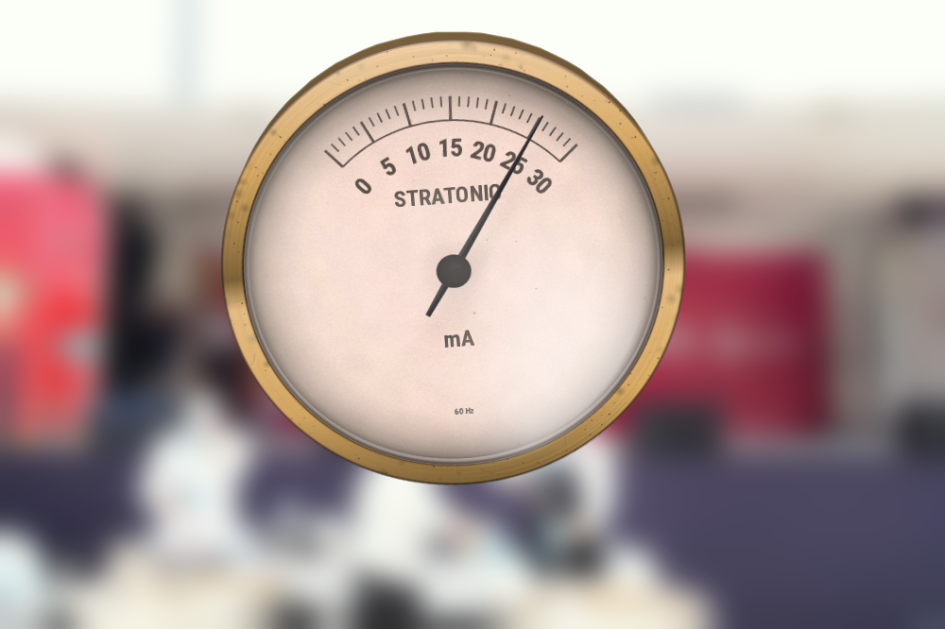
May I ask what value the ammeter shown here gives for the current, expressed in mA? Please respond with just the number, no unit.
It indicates 25
